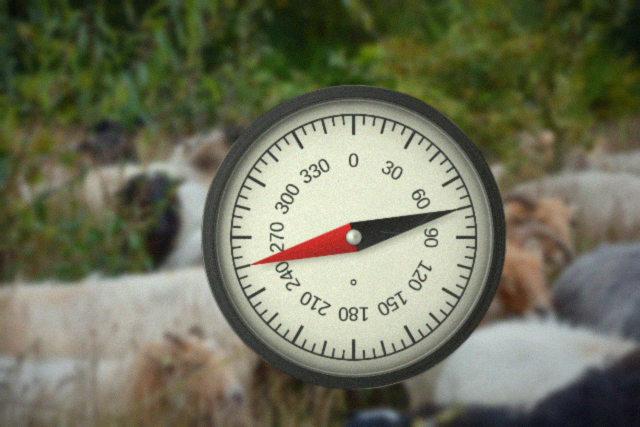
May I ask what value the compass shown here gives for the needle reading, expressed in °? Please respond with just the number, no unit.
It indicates 255
